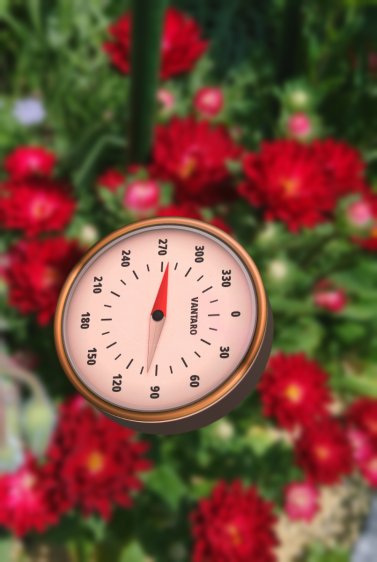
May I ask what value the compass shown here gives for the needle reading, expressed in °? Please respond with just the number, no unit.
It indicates 277.5
